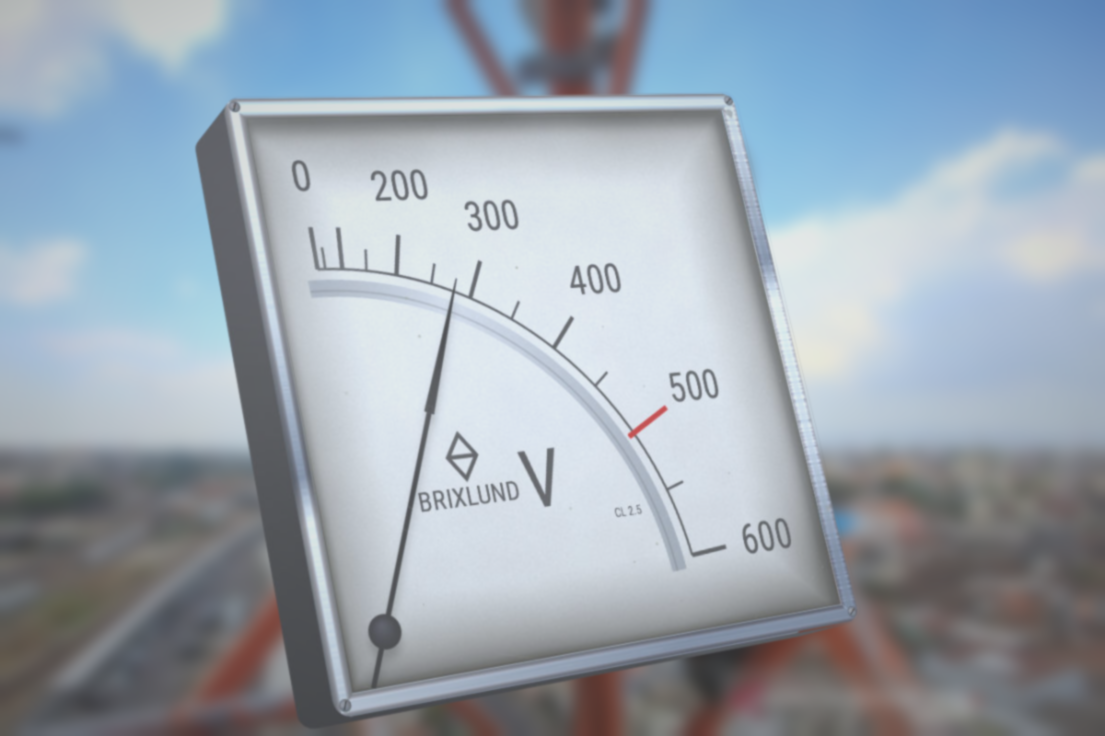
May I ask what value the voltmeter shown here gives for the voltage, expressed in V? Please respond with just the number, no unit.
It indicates 275
